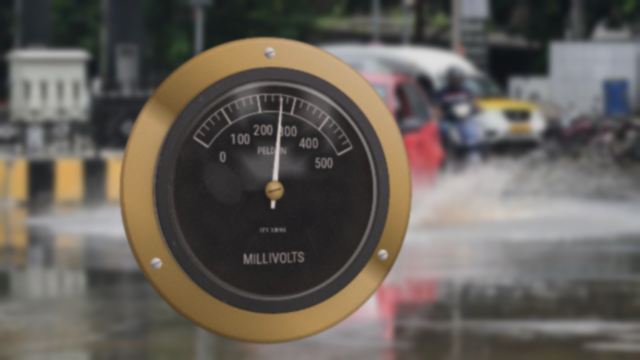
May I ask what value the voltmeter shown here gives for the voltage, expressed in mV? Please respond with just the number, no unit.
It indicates 260
